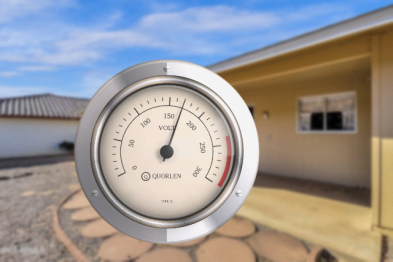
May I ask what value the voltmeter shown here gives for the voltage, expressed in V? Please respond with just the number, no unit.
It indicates 170
